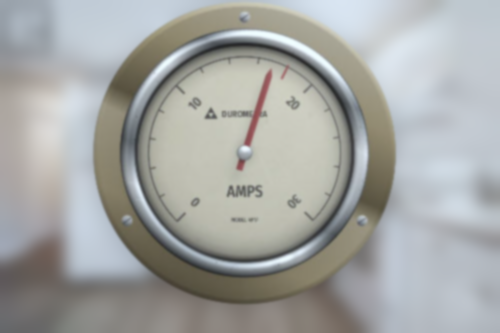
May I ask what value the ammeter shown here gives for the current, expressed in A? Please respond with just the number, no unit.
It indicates 17
